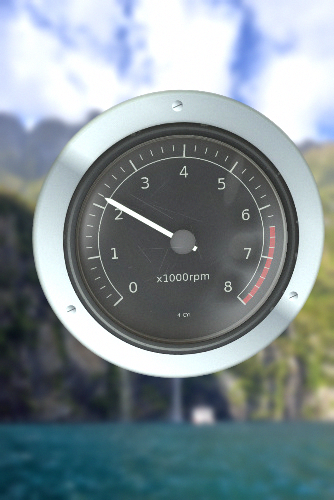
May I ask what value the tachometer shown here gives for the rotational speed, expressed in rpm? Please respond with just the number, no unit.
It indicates 2200
